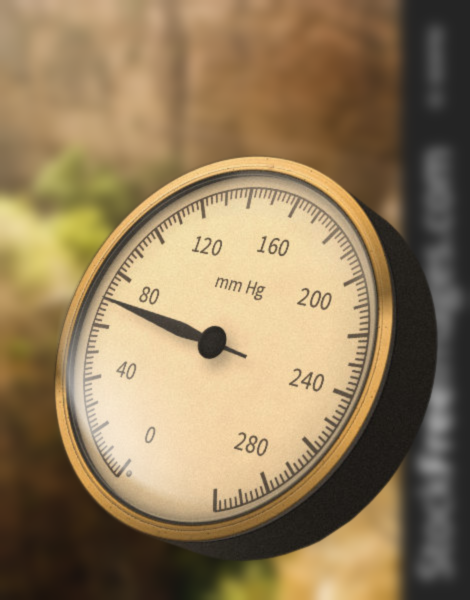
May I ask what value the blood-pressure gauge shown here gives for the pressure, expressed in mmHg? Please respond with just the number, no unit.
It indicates 70
